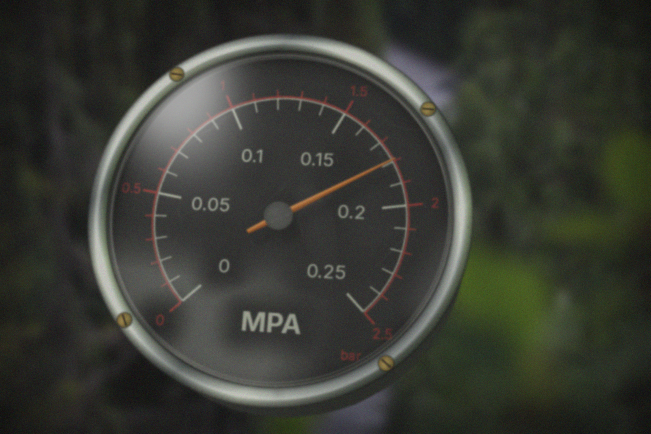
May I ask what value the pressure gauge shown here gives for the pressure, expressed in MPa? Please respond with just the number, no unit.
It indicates 0.18
